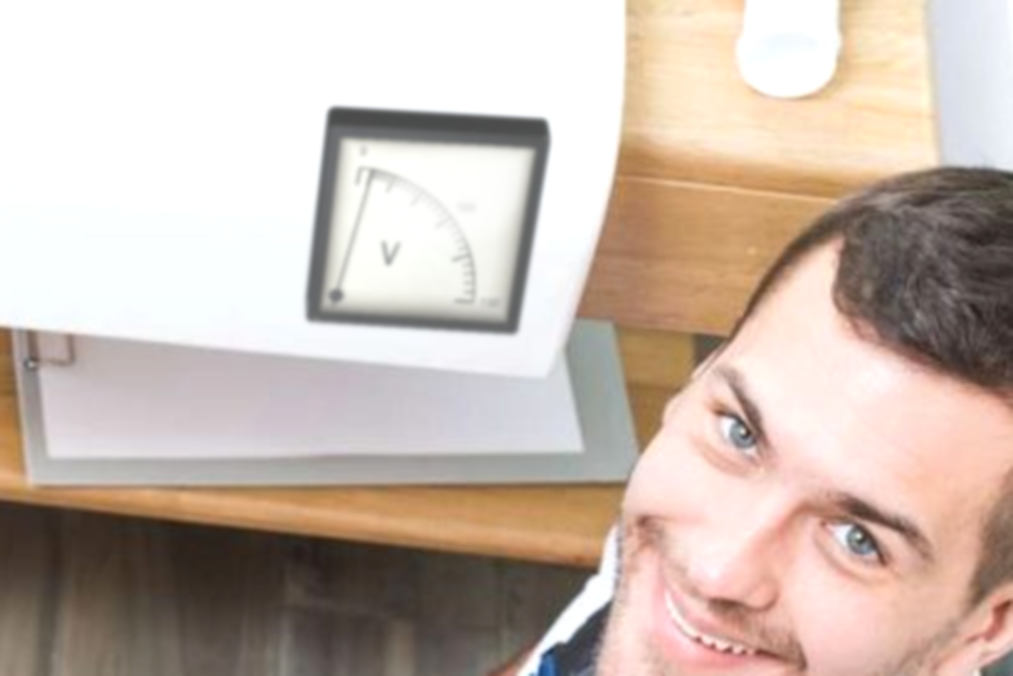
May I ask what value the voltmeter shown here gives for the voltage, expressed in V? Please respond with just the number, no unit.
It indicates 25
